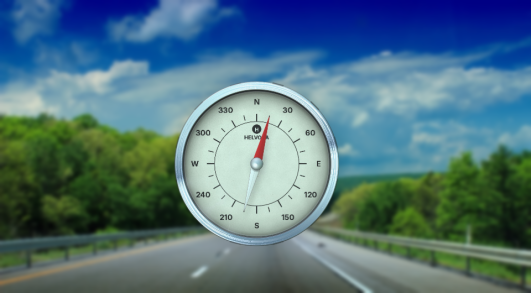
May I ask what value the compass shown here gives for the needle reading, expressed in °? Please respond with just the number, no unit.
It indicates 15
